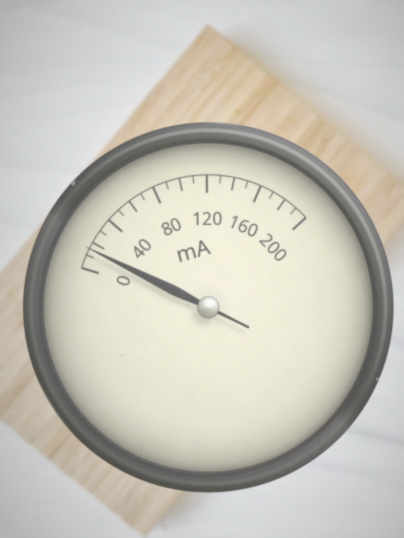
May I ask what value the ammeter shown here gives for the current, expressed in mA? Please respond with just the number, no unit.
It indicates 15
